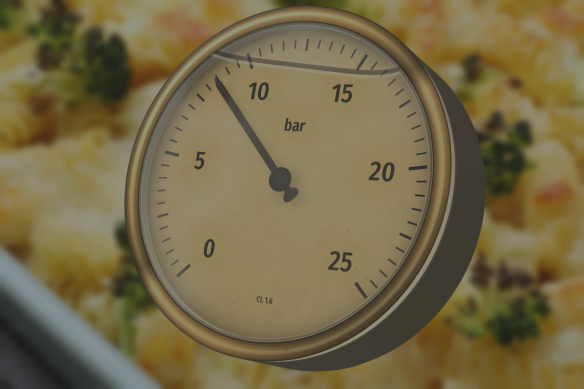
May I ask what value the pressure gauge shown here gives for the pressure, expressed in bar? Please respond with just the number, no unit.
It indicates 8.5
